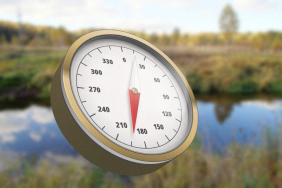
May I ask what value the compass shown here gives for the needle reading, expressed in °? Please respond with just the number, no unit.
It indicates 195
